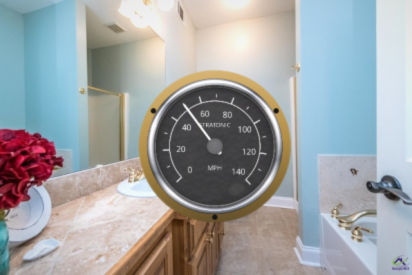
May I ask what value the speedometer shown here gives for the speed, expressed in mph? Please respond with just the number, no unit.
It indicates 50
